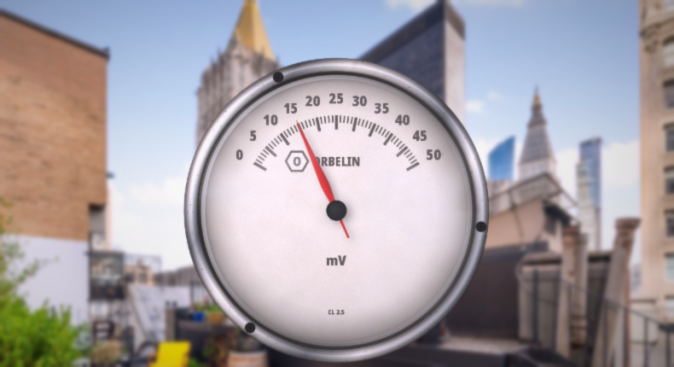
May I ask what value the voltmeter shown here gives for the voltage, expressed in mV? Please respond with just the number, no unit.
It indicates 15
